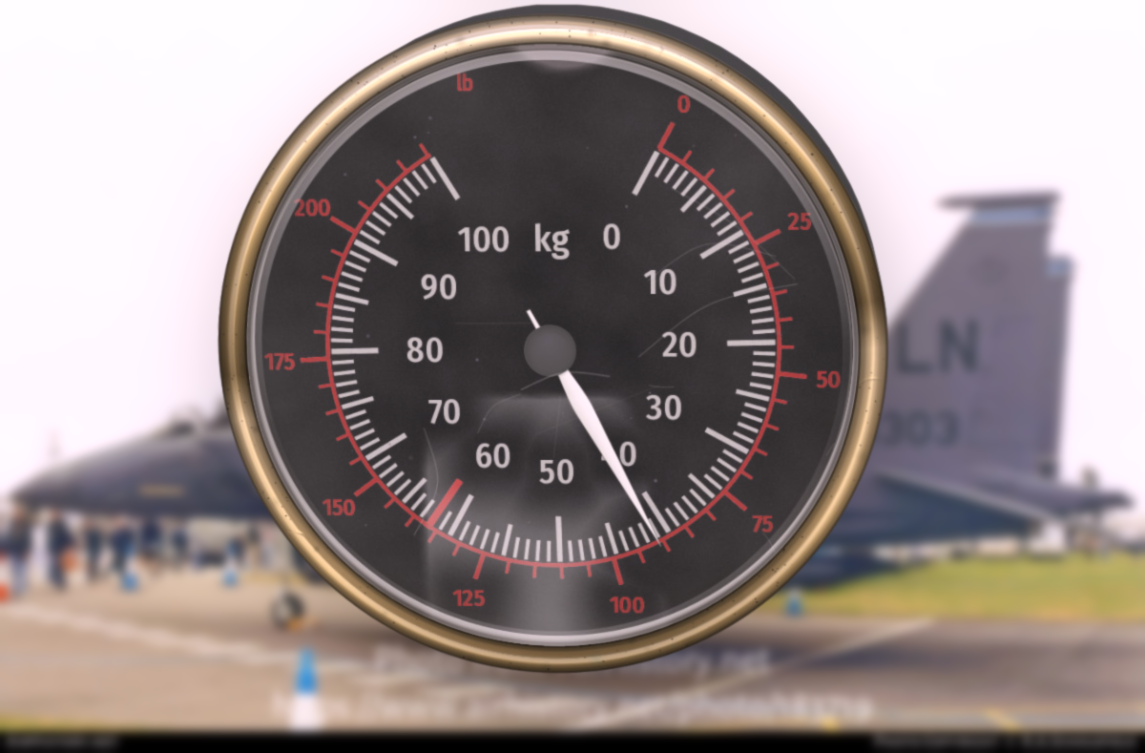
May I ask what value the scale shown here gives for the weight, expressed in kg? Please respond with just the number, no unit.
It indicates 41
